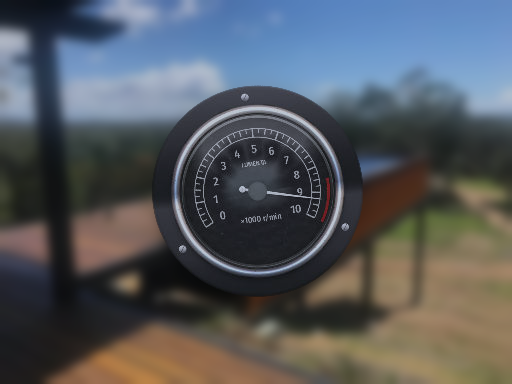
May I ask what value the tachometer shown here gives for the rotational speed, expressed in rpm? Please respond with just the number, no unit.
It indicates 9250
